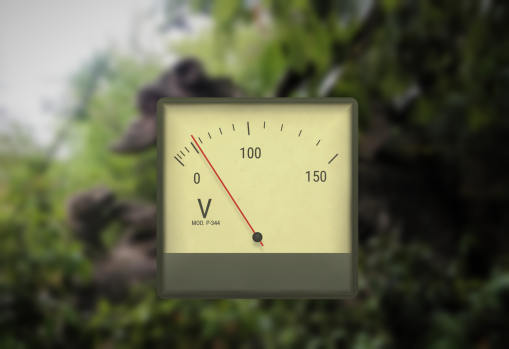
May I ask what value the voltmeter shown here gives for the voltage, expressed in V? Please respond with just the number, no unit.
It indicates 55
